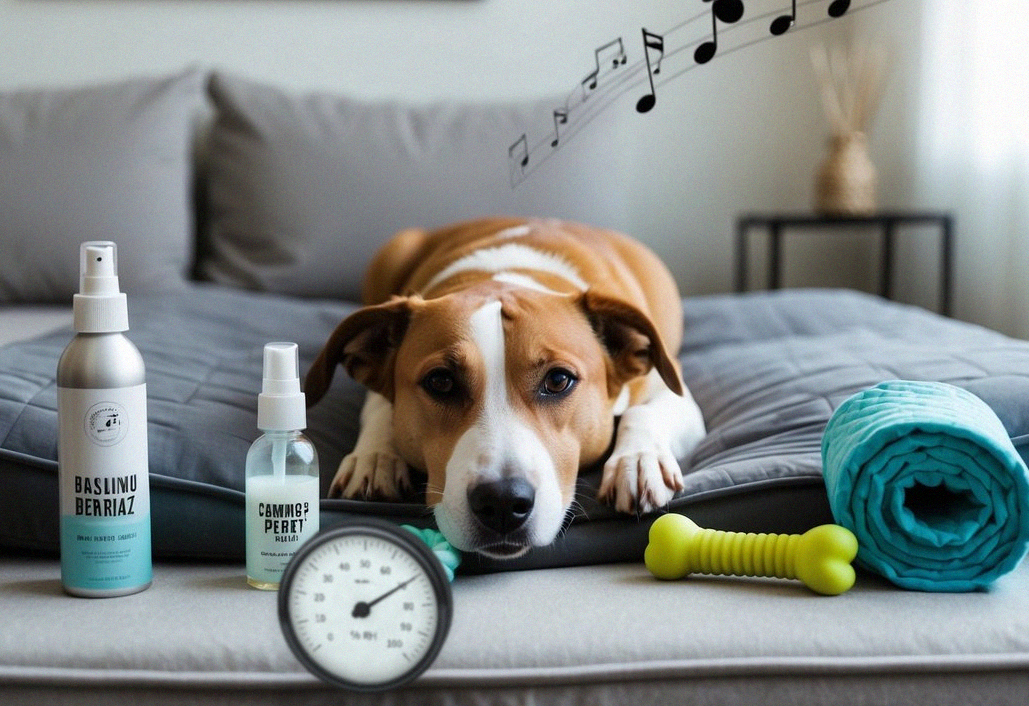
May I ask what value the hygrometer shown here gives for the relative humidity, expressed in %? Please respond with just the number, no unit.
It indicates 70
